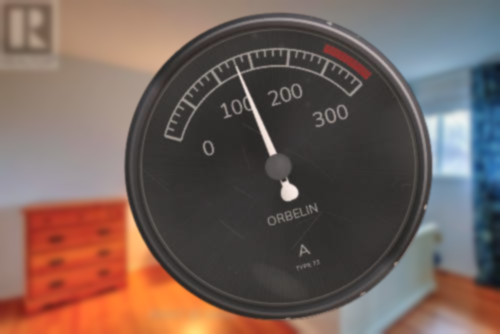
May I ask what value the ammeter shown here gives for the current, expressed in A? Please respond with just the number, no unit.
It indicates 130
